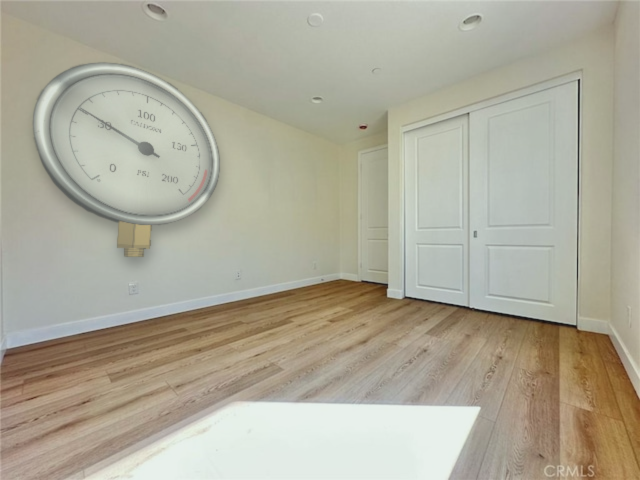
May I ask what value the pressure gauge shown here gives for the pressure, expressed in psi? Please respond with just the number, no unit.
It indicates 50
